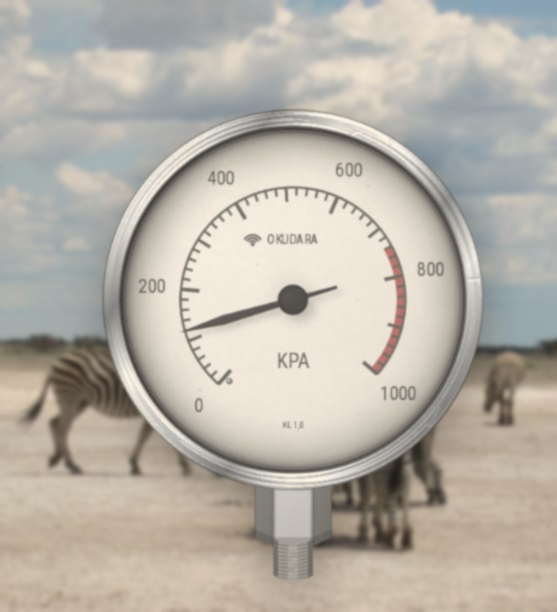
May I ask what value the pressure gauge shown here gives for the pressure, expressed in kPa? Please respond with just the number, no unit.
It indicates 120
